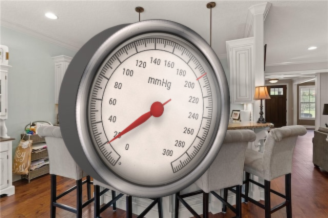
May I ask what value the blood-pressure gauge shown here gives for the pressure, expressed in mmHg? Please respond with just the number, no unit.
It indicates 20
